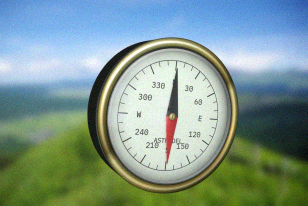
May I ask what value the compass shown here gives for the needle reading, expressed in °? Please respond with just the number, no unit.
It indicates 180
